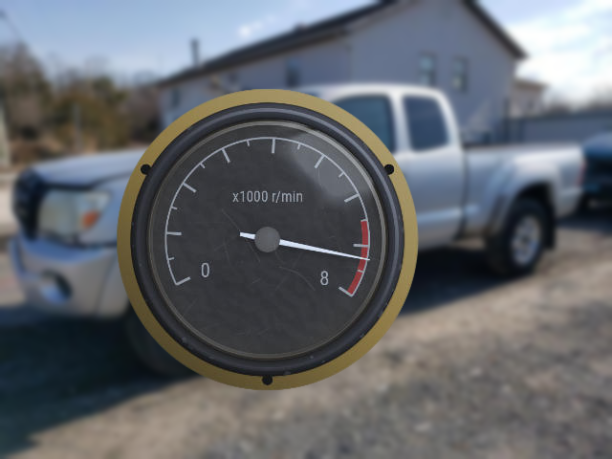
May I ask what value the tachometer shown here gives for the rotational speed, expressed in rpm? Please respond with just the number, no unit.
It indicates 7250
